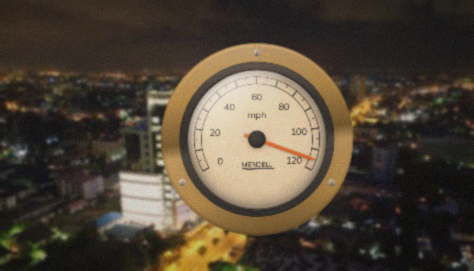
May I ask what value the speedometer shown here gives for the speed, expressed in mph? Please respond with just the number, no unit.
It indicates 115
